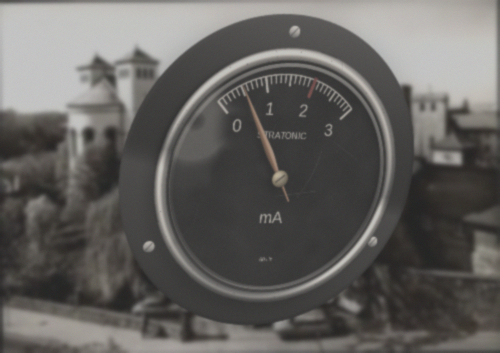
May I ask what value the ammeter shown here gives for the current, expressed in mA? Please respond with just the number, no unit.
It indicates 0.5
